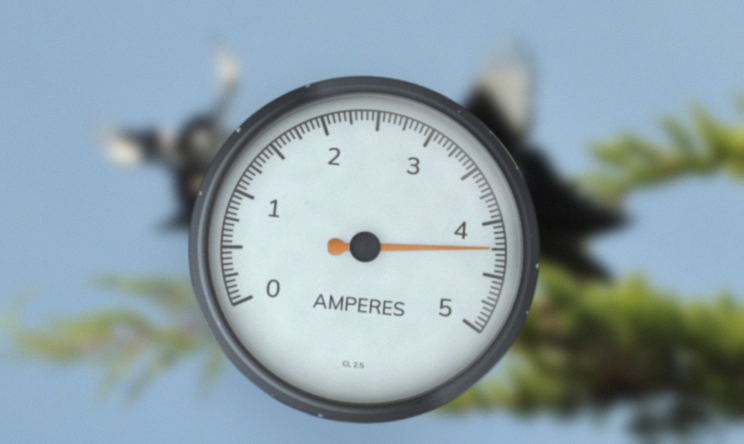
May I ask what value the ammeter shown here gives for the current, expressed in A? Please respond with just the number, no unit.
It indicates 4.25
